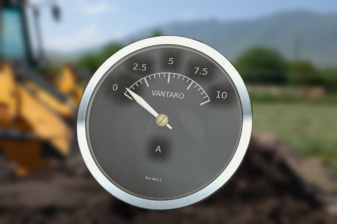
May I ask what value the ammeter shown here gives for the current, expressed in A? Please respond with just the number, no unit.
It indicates 0.5
